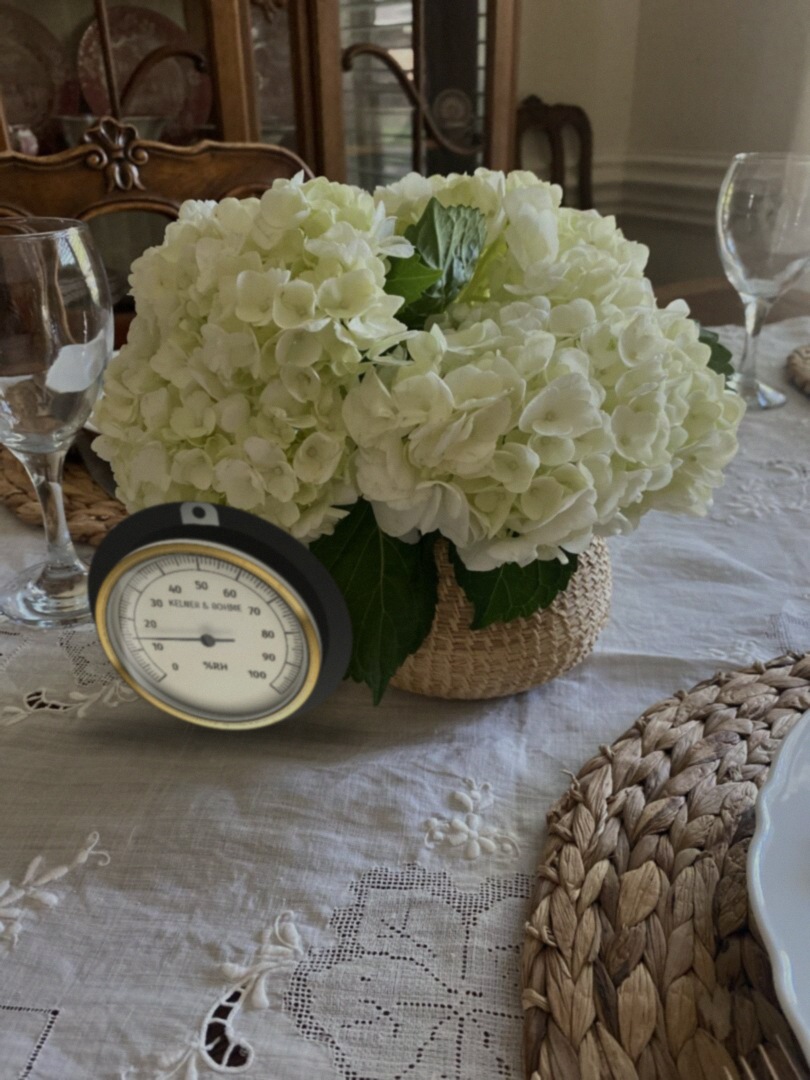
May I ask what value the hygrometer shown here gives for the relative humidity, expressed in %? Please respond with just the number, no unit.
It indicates 15
